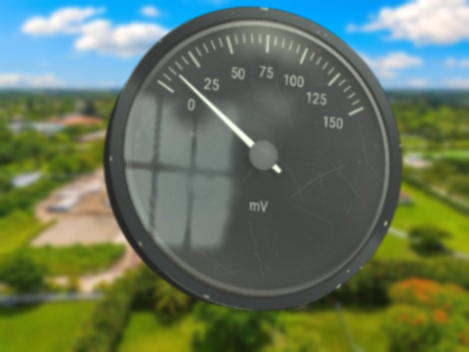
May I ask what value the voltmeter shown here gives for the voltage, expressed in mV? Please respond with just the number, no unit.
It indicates 10
